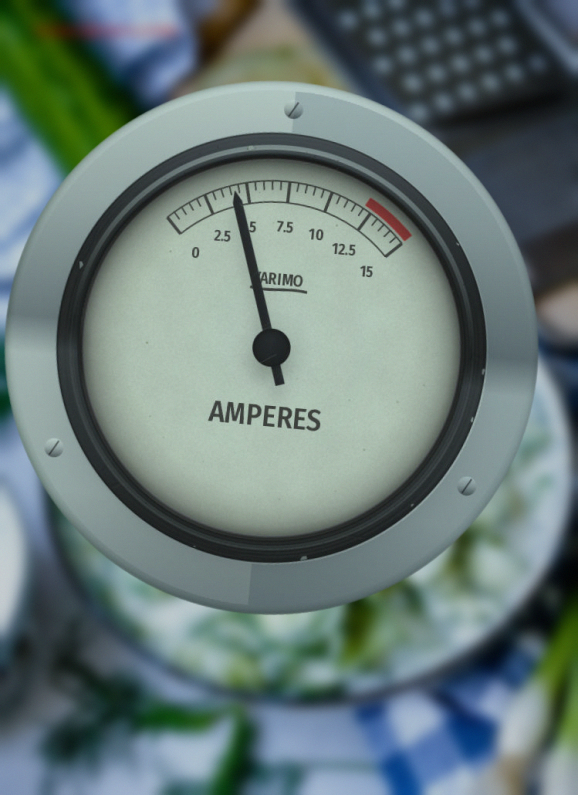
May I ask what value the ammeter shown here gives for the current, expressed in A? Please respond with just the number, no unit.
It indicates 4.25
